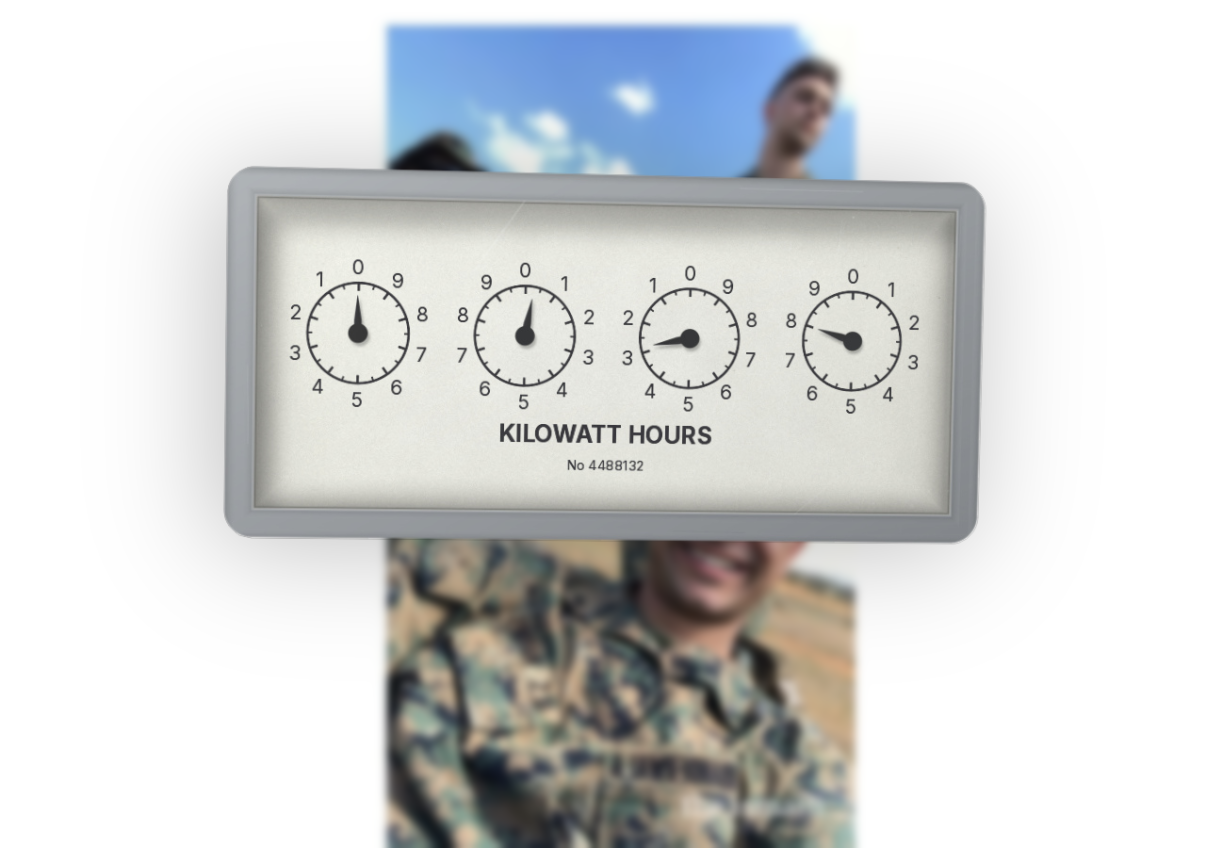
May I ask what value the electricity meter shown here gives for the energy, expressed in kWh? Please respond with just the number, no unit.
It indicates 28
